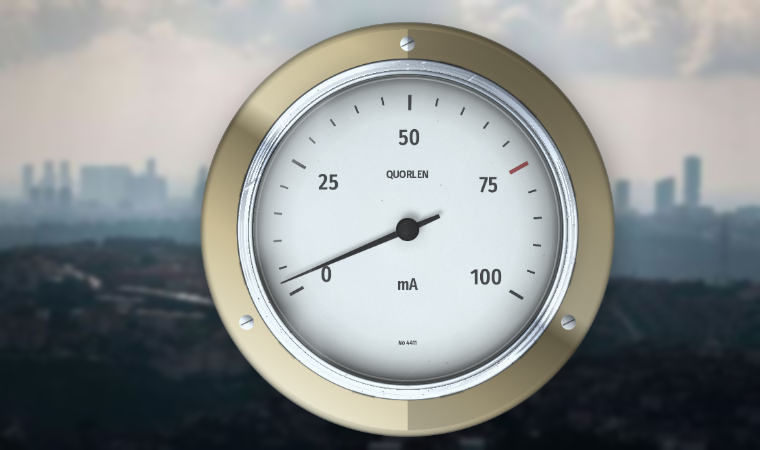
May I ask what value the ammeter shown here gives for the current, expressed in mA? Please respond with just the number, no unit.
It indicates 2.5
